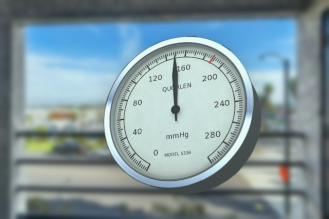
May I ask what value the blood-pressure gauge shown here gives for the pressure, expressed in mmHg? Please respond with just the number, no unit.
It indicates 150
